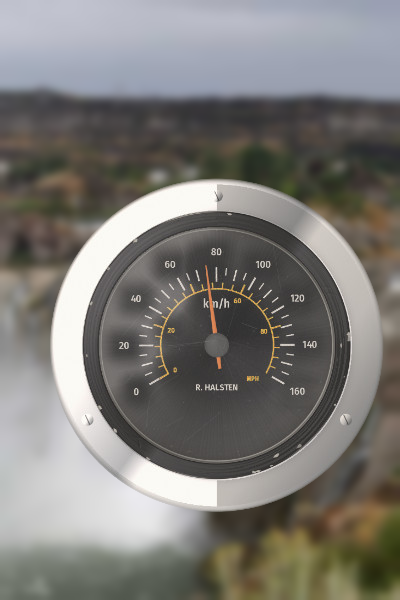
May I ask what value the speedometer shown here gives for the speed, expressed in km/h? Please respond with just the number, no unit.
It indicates 75
